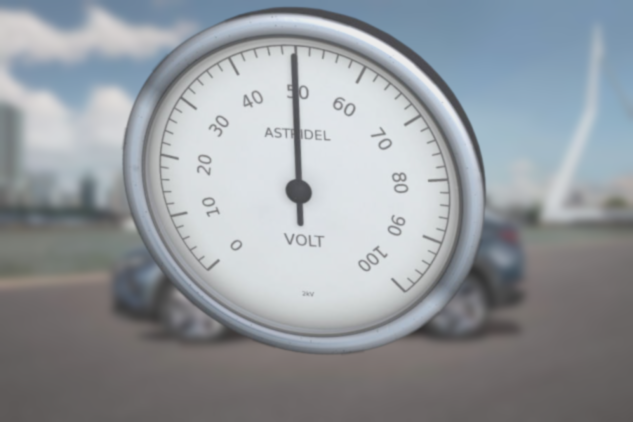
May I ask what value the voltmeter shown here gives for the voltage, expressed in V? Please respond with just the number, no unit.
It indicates 50
